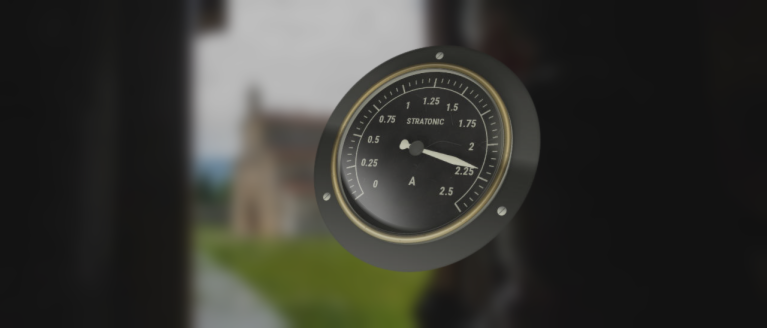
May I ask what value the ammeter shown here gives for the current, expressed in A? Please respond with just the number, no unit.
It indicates 2.2
